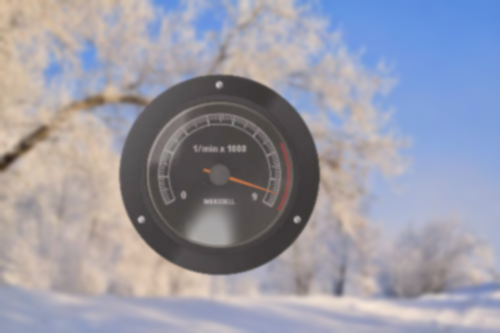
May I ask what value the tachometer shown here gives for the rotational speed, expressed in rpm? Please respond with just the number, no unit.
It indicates 8500
